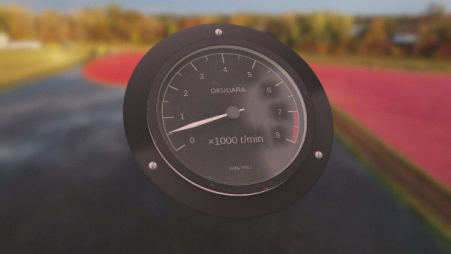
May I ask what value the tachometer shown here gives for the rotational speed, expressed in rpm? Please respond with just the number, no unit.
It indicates 500
